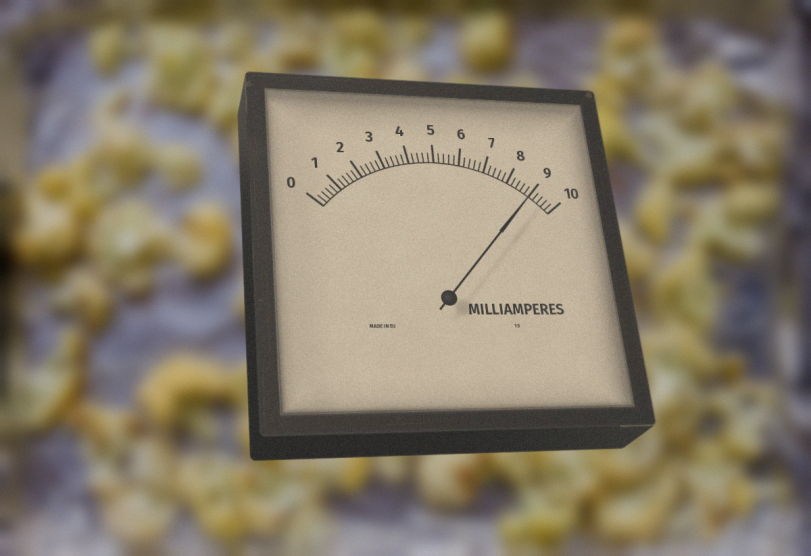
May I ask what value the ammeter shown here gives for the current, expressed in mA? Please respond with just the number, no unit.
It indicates 9
